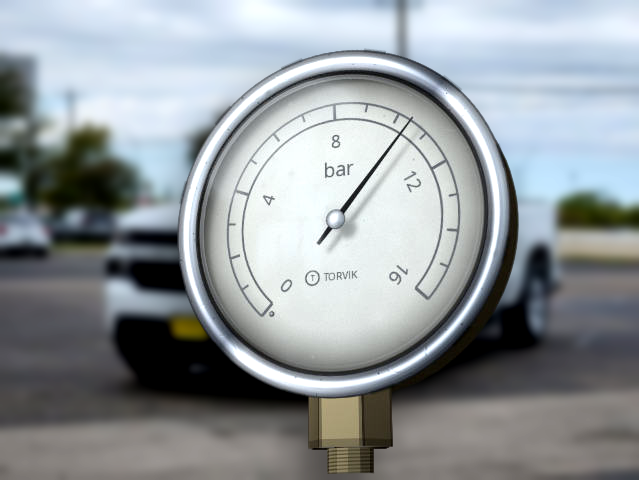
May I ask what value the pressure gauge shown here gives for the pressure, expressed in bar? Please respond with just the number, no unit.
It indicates 10.5
